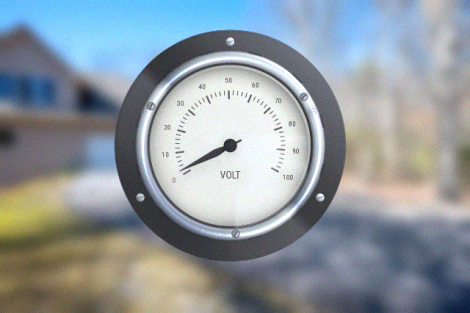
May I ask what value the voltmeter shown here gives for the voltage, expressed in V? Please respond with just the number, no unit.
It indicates 2
